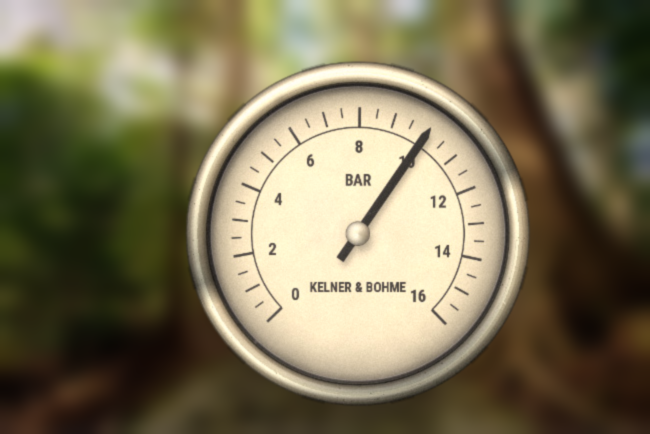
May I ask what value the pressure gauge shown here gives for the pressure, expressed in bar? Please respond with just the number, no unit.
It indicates 10
